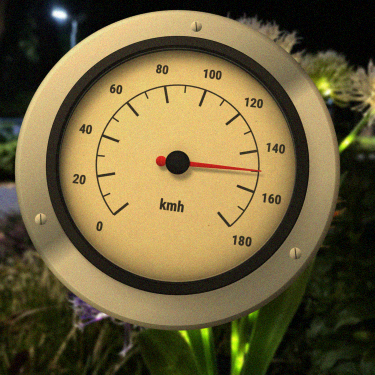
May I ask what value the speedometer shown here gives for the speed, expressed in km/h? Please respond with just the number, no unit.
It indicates 150
